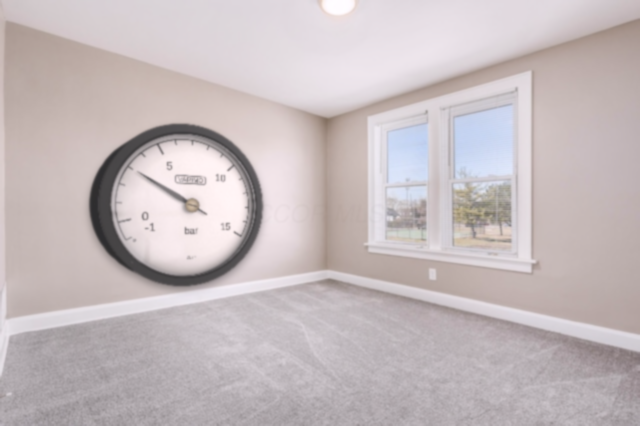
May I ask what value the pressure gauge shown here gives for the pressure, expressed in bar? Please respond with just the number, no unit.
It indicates 3
